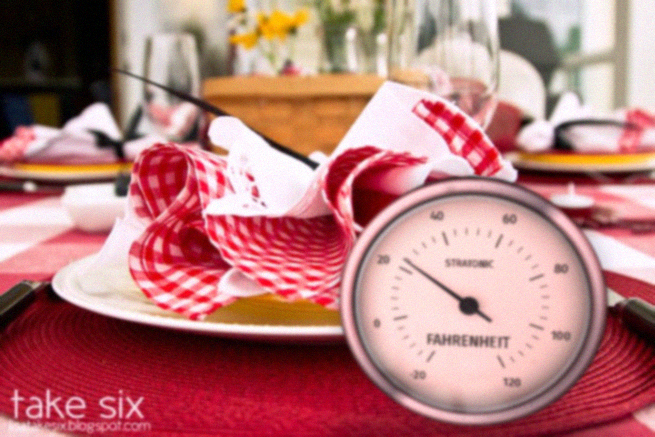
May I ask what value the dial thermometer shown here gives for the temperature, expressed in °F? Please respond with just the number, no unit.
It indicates 24
